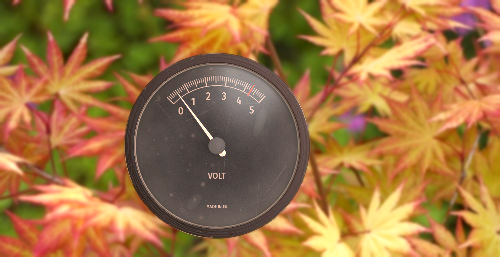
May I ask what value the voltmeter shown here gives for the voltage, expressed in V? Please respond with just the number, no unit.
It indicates 0.5
